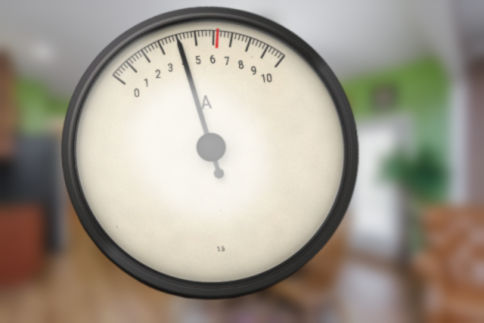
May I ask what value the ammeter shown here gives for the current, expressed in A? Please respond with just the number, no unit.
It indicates 4
